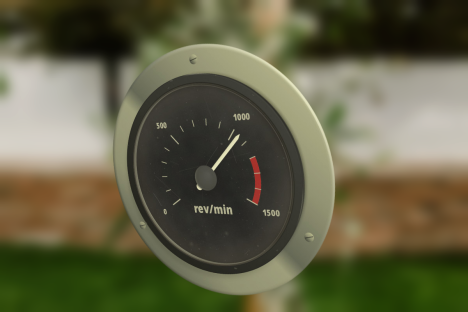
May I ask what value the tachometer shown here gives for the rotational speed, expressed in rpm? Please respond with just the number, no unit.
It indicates 1050
